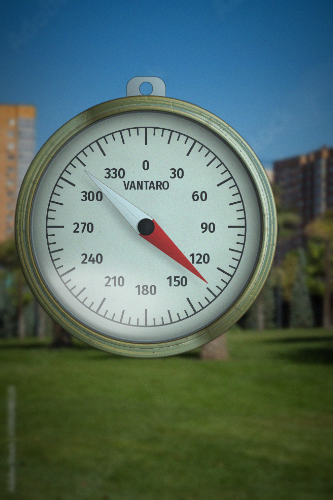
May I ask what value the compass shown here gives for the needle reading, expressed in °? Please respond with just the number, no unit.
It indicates 132.5
